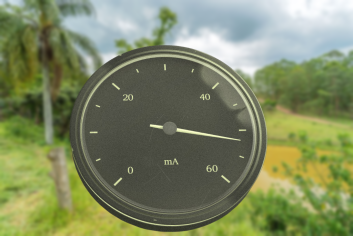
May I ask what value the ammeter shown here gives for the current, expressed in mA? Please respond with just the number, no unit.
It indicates 52.5
